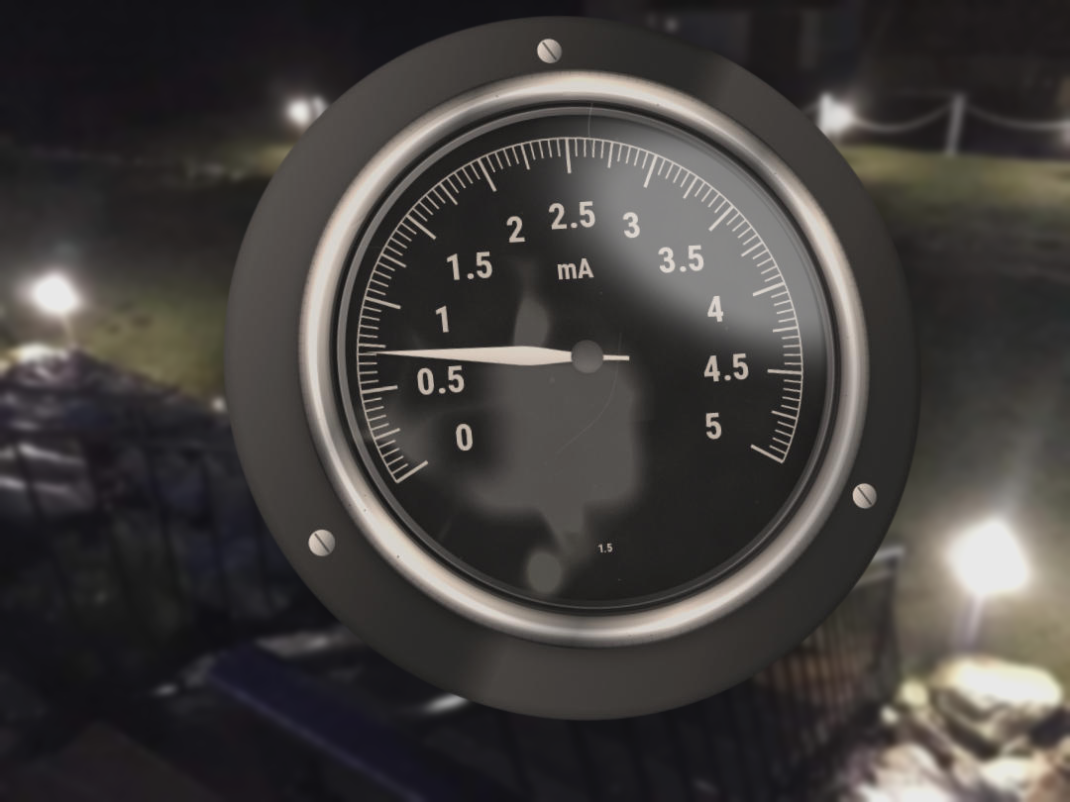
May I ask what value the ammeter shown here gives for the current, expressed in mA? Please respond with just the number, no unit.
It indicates 0.7
